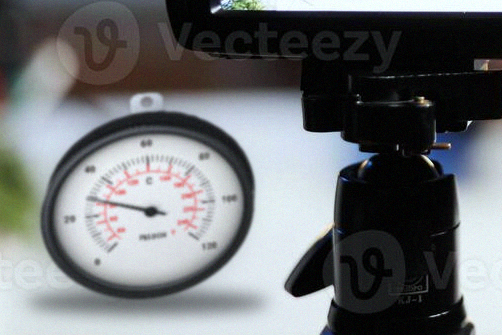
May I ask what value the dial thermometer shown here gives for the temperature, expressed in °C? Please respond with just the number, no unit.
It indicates 30
